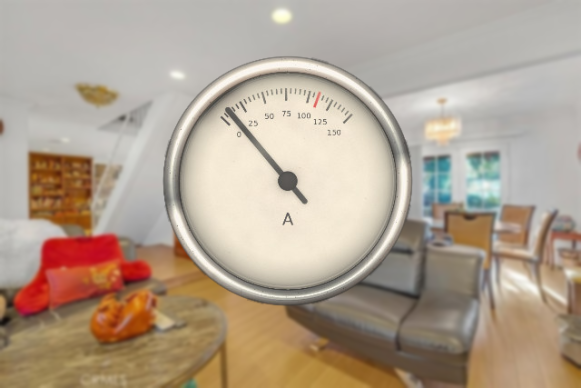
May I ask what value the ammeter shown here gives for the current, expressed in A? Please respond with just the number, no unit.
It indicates 10
